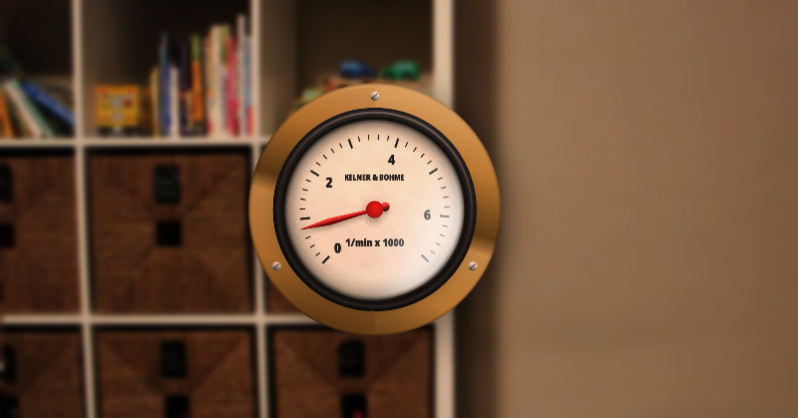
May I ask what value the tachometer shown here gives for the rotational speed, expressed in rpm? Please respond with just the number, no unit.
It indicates 800
